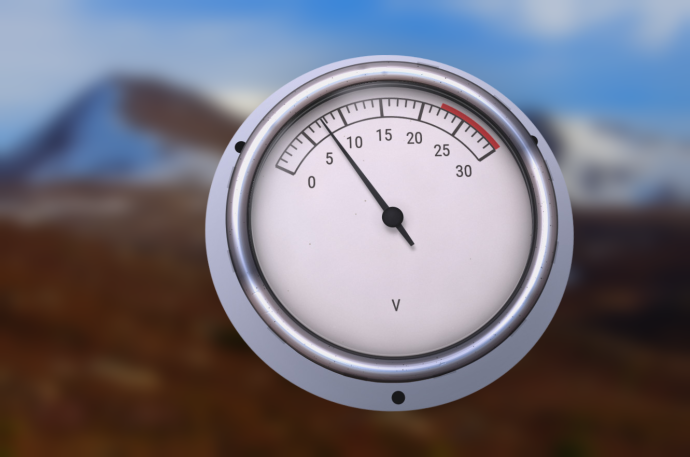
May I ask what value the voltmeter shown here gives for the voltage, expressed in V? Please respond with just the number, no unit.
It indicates 7.5
